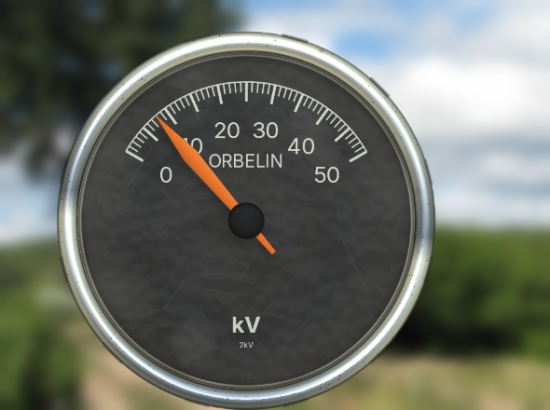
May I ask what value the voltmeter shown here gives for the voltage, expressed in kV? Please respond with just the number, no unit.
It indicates 8
